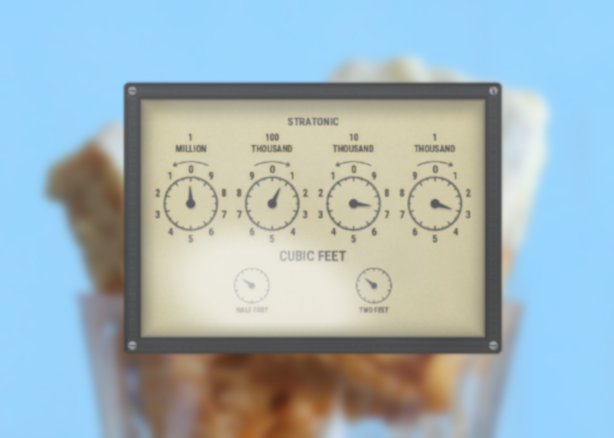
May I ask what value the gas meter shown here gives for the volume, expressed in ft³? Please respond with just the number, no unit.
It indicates 7300
